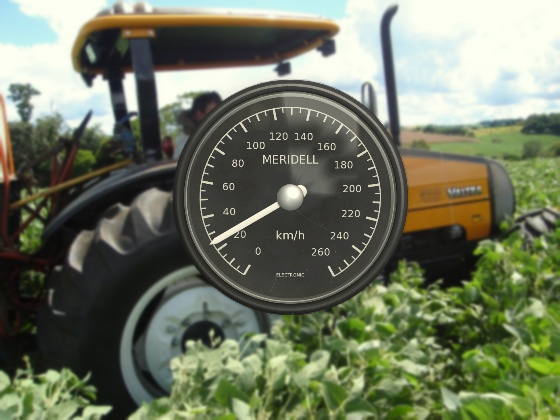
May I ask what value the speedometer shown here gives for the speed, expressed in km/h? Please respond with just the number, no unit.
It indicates 25
